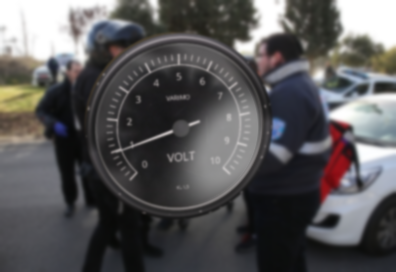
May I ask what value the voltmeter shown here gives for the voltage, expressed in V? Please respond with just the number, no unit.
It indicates 1
